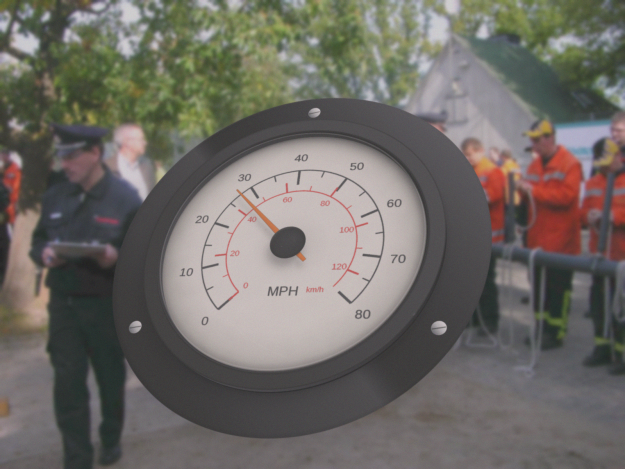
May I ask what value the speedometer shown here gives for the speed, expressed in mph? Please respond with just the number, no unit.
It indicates 27.5
